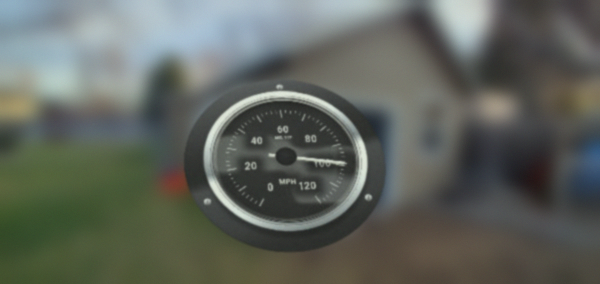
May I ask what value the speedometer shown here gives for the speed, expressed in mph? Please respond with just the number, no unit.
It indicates 100
